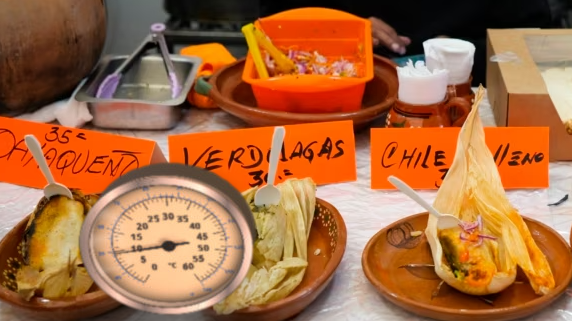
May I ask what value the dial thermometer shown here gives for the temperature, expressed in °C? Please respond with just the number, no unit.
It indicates 10
